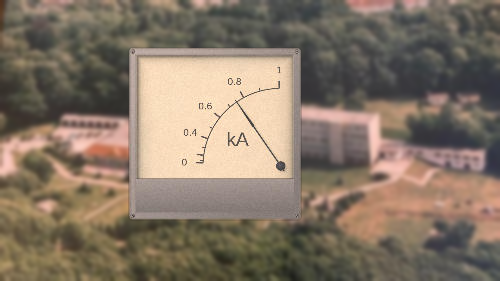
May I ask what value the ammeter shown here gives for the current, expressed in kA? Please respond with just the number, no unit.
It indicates 0.75
